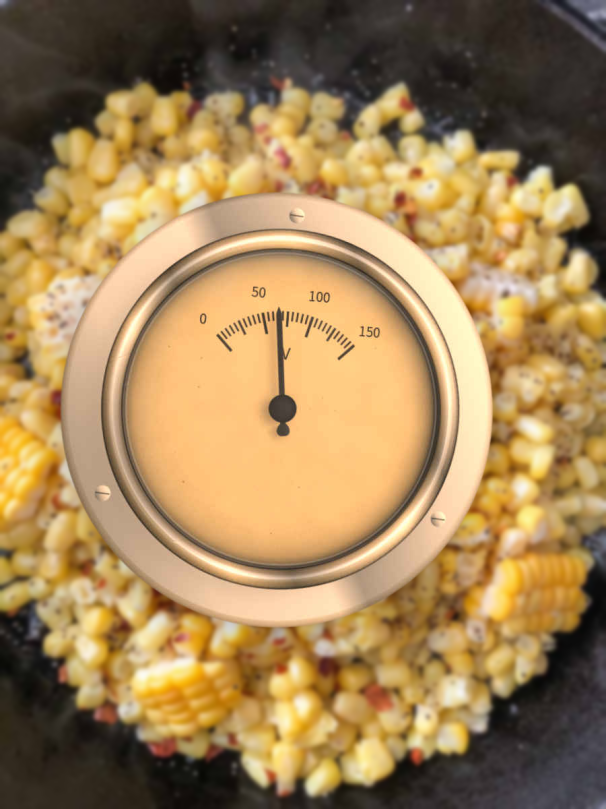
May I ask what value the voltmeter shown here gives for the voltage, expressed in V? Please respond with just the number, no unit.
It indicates 65
